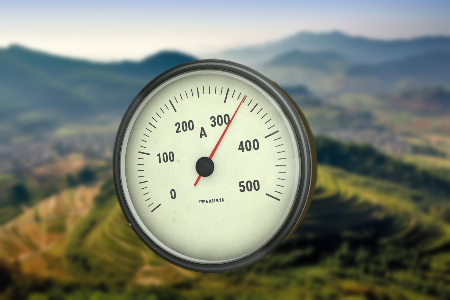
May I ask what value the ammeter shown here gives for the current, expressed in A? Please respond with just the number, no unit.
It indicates 330
